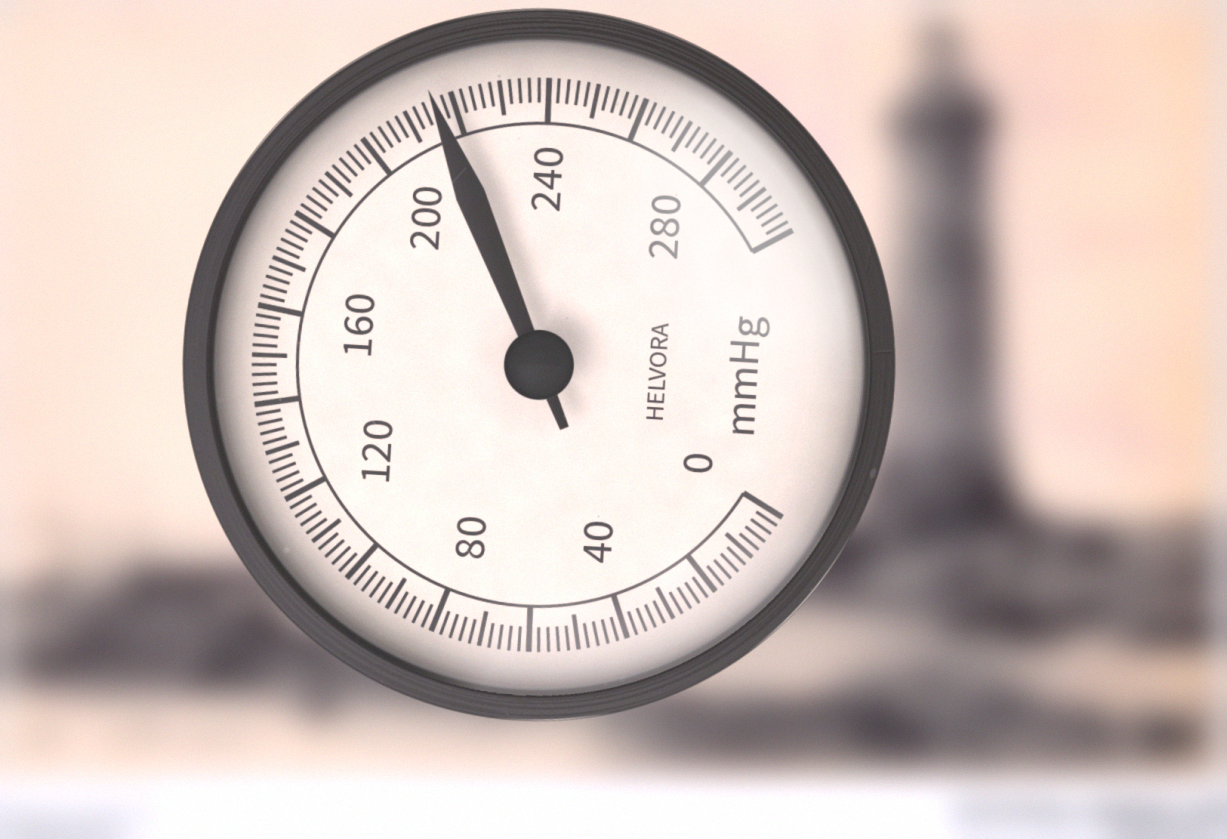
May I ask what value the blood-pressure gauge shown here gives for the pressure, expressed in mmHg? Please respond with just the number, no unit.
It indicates 216
